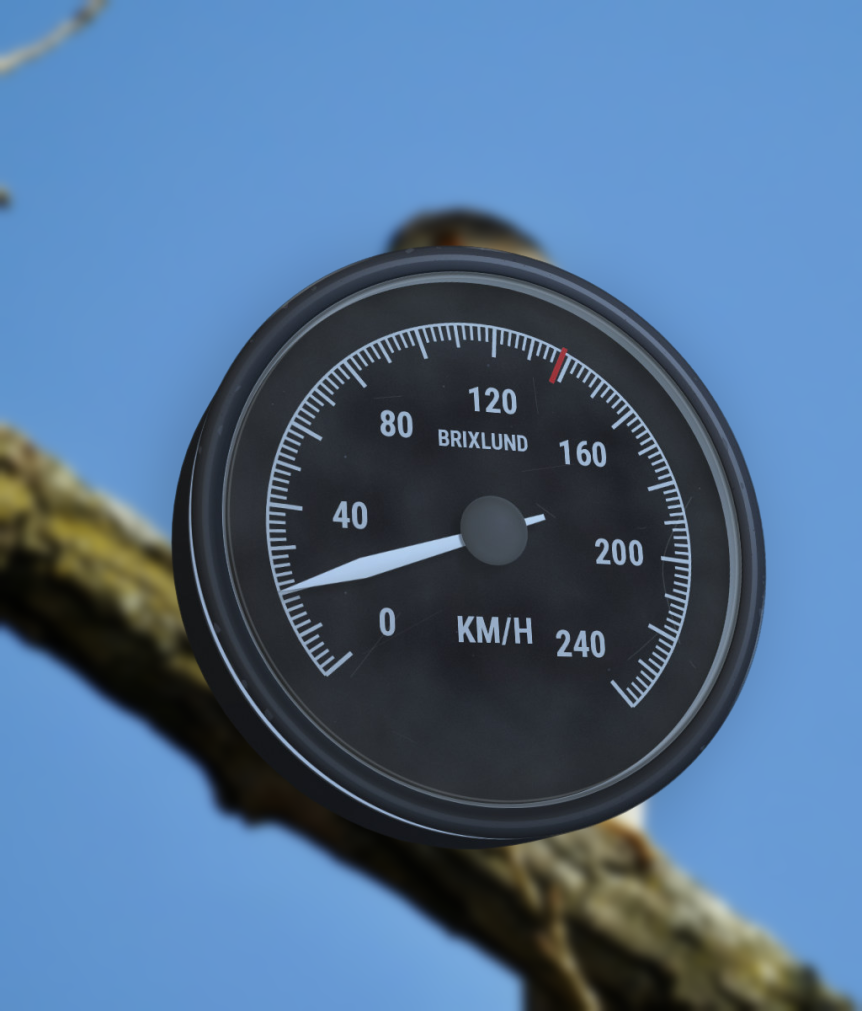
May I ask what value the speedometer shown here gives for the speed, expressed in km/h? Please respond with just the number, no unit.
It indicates 20
